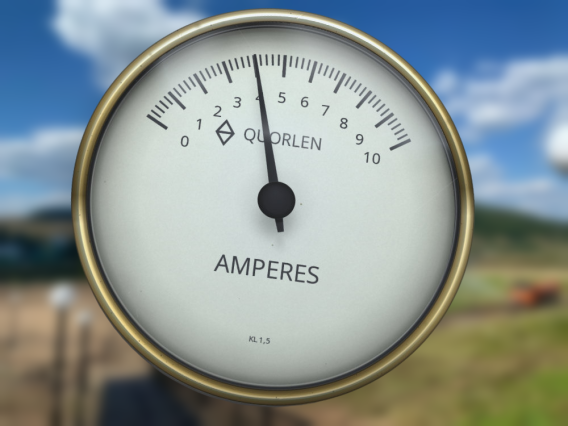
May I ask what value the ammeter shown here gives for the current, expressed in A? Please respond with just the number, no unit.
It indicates 4
